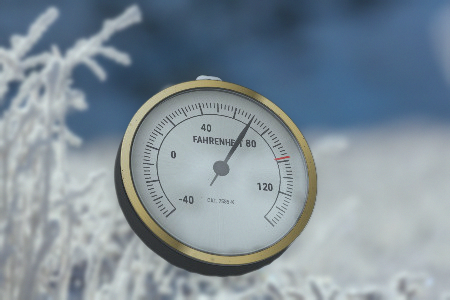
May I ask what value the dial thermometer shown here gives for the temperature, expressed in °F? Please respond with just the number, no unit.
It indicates 70
